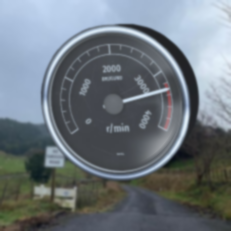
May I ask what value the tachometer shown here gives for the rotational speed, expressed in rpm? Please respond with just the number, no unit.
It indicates 3300
